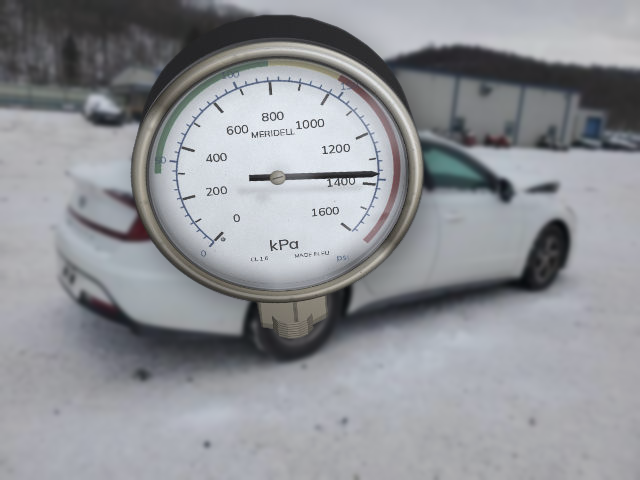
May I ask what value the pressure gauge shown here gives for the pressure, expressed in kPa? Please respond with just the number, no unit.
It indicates 1350
